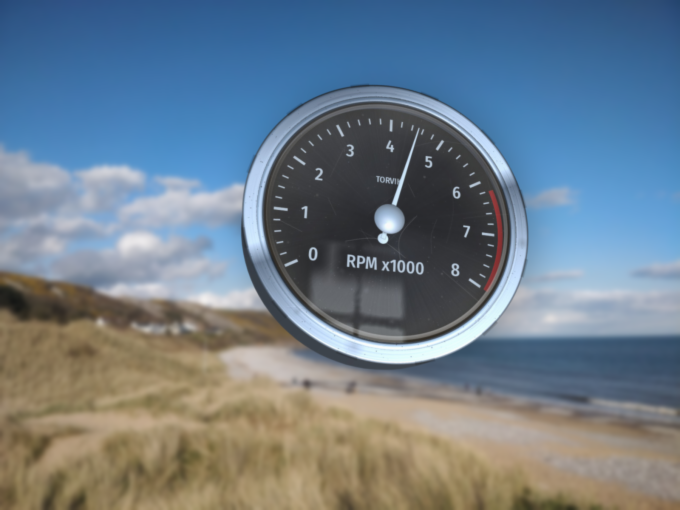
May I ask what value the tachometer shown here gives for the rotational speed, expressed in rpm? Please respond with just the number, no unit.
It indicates 4500
